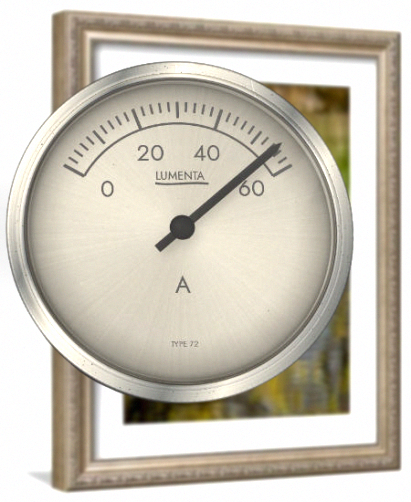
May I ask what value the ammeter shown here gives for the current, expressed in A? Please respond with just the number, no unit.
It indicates 55
